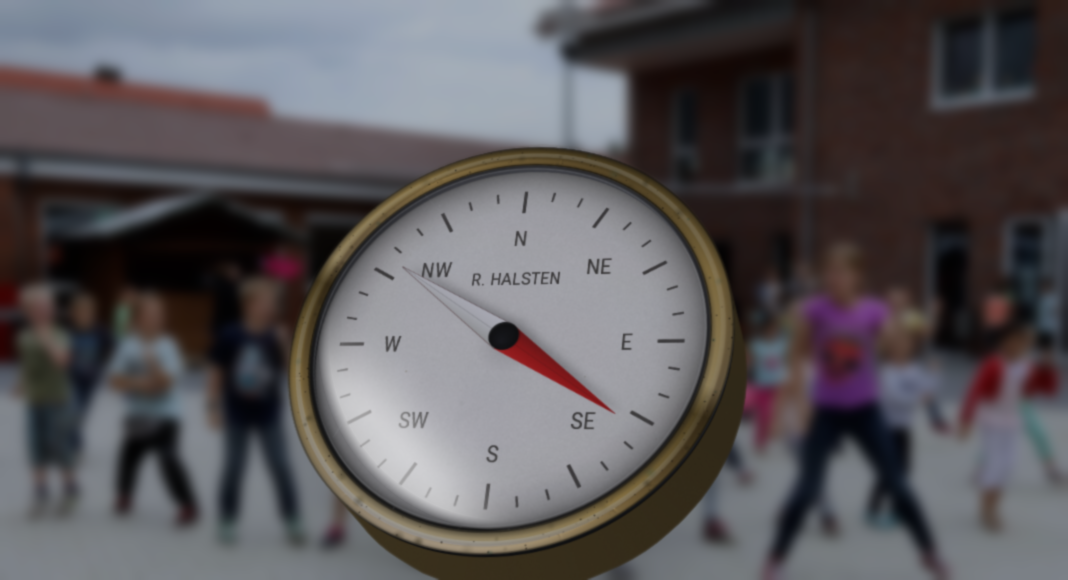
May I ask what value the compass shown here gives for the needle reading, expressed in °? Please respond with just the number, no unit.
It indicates 125
